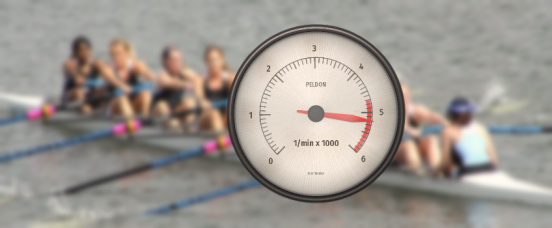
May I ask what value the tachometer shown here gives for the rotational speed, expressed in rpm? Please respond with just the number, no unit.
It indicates 5200
